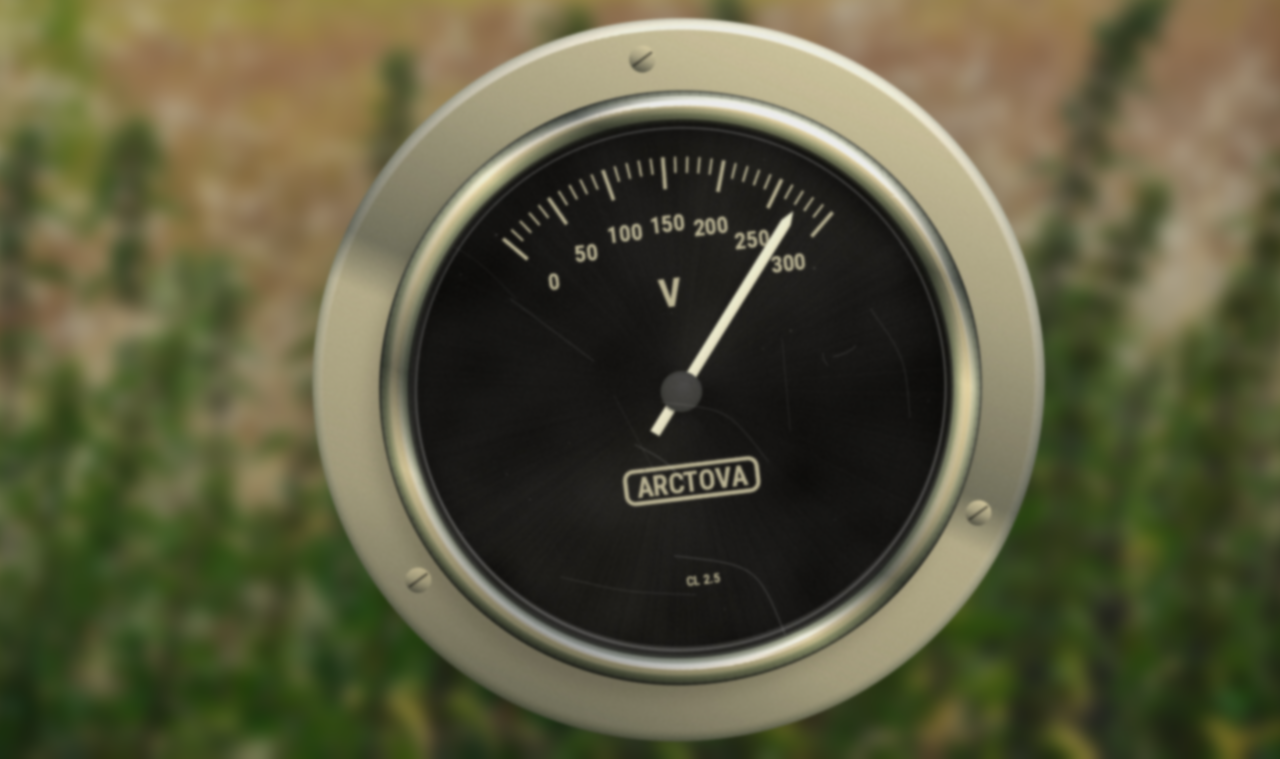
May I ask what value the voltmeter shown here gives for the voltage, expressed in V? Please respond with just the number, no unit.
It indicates 270
